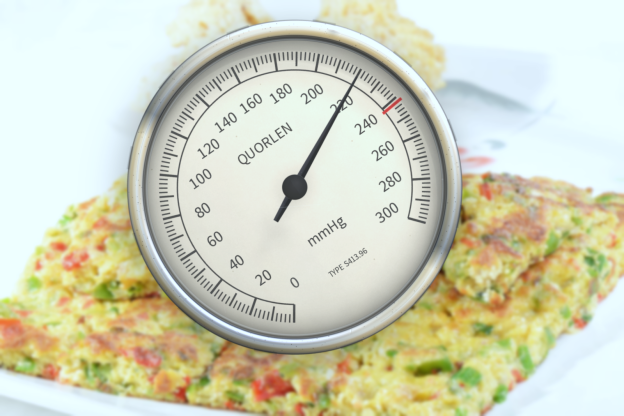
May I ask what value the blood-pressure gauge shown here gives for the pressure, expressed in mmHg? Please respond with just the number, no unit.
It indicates 220
